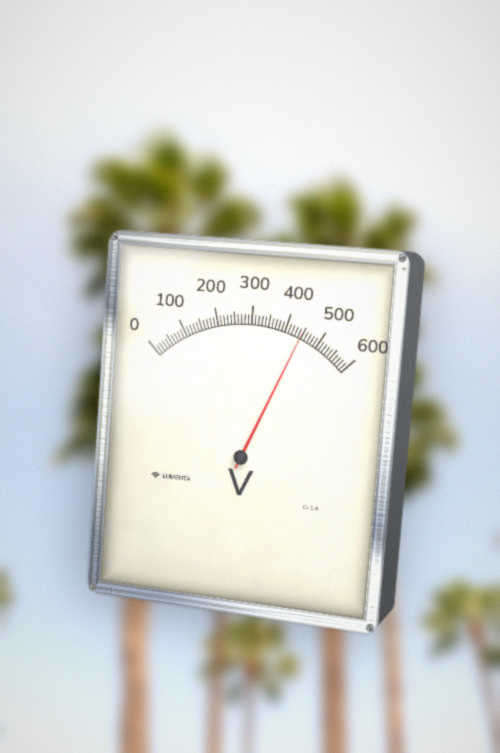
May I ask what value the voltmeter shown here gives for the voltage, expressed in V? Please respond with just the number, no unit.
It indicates 450
